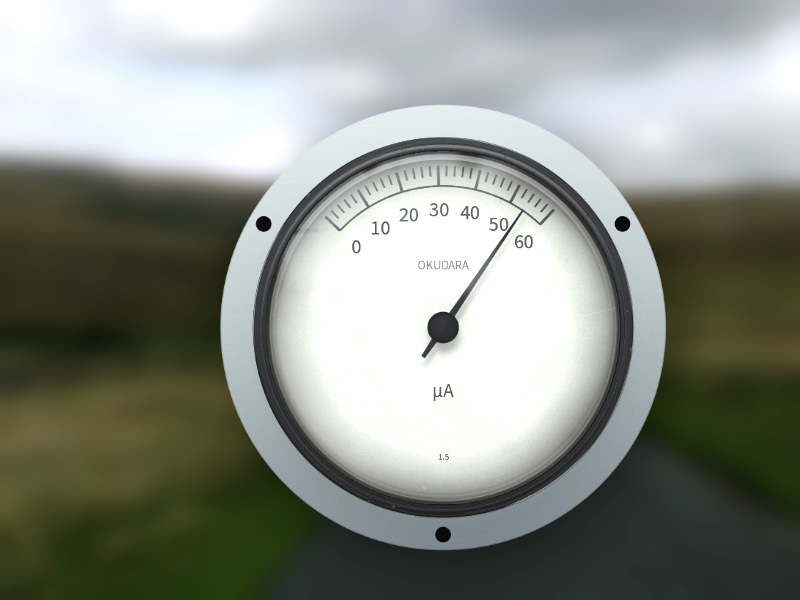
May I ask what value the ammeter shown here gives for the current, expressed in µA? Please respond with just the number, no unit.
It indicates 54
